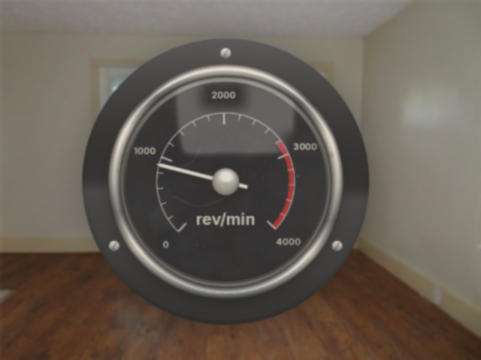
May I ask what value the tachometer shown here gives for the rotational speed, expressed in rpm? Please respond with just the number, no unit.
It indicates 900
